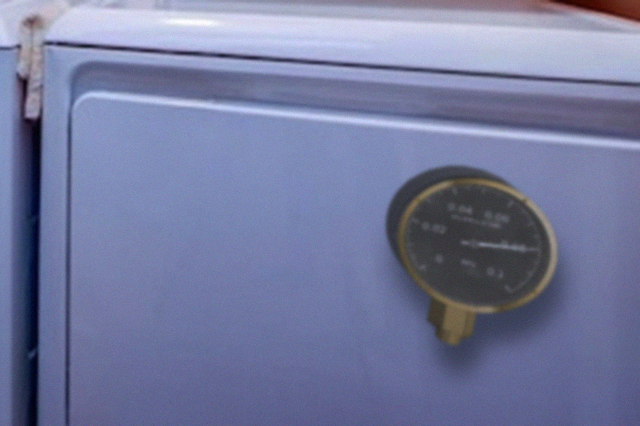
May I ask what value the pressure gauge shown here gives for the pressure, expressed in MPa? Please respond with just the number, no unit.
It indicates 0.08
